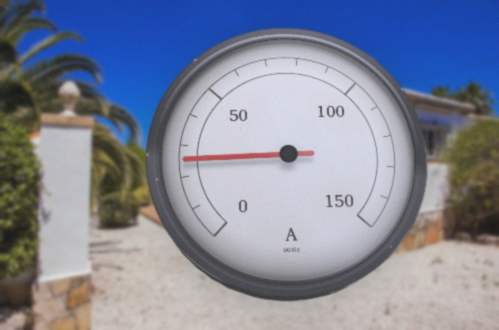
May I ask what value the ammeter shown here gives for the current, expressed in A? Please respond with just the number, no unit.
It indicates 25
